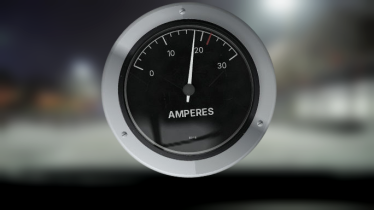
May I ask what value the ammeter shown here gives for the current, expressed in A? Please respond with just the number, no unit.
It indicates 18
